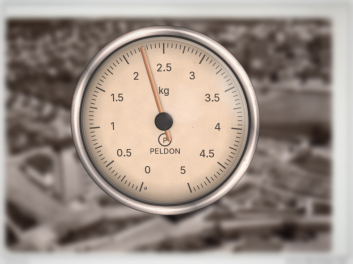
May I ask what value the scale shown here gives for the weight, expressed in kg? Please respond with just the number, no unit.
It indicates 2.25
